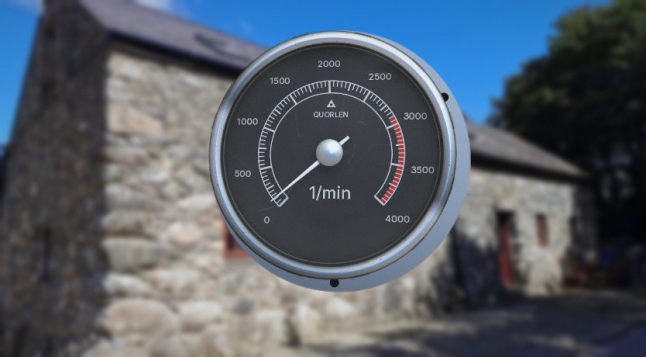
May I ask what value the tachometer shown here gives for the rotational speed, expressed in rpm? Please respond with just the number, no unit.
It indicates 100
